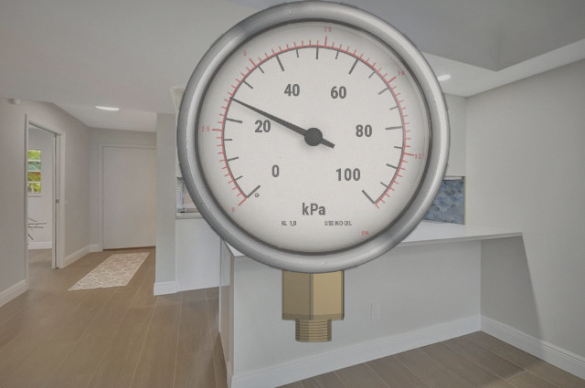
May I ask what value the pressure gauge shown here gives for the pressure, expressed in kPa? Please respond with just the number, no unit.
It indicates 25
